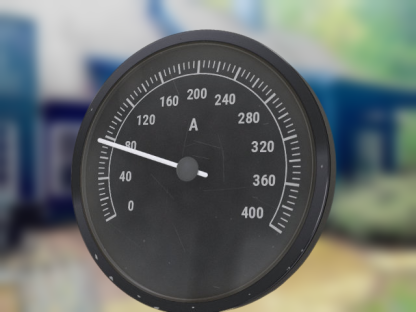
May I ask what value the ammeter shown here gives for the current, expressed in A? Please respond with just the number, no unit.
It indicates 75
